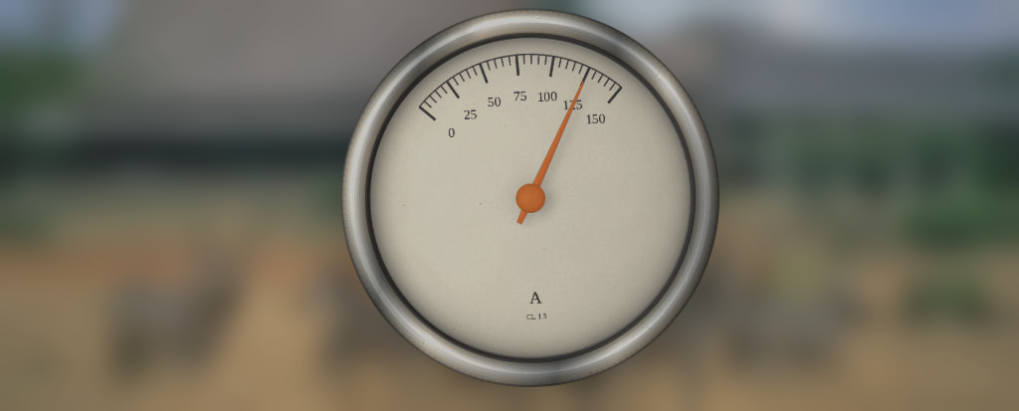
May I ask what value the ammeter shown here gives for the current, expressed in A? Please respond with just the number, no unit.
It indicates 125
